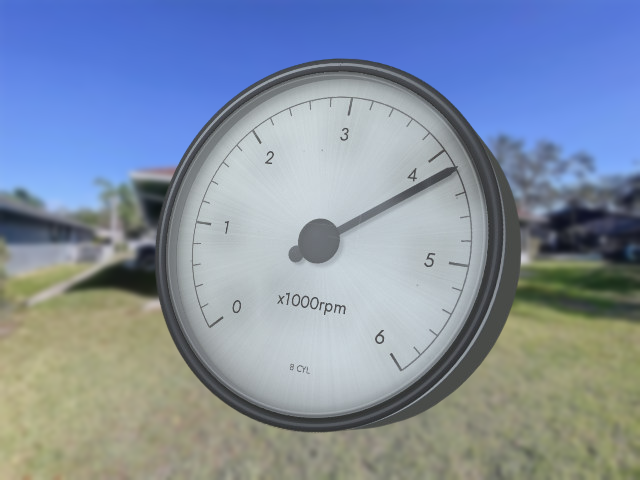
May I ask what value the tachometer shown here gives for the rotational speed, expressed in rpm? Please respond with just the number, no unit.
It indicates 4200
